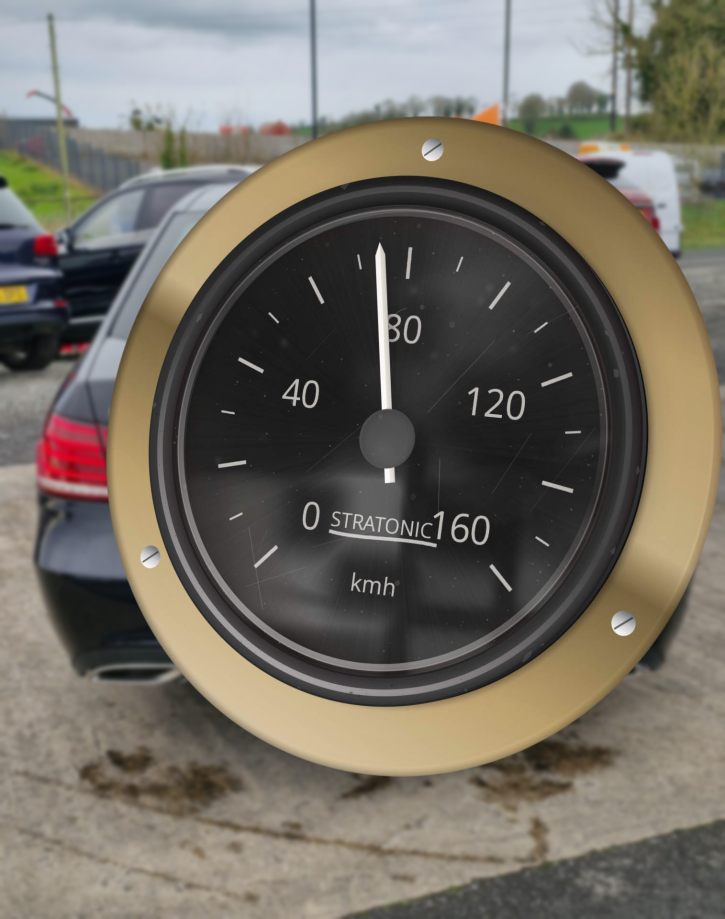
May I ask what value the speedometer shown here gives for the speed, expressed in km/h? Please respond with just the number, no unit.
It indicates 75
